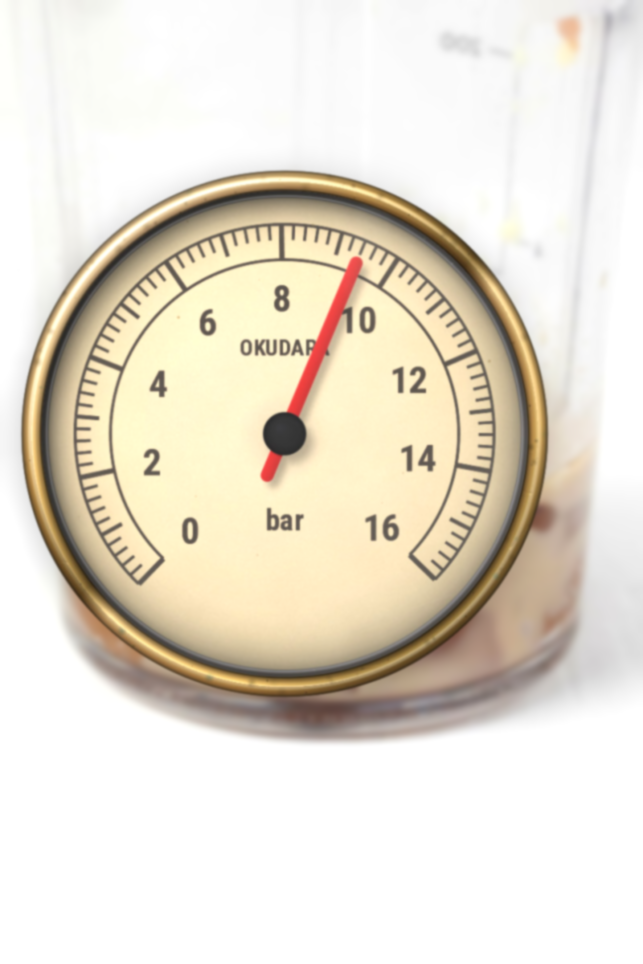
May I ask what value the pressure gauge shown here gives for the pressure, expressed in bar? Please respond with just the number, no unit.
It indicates 9.4
